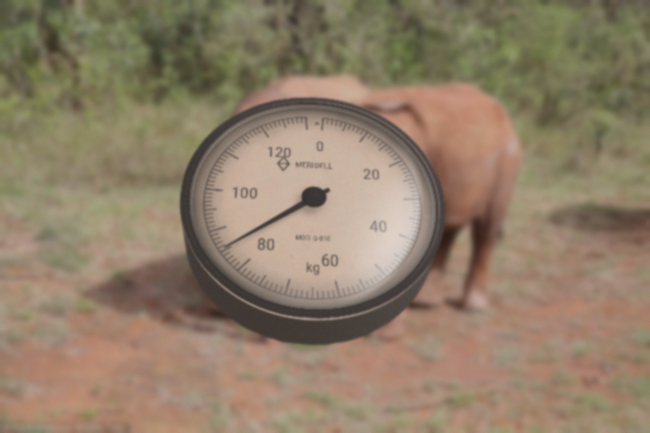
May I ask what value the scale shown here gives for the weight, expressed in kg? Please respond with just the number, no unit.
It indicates 85
